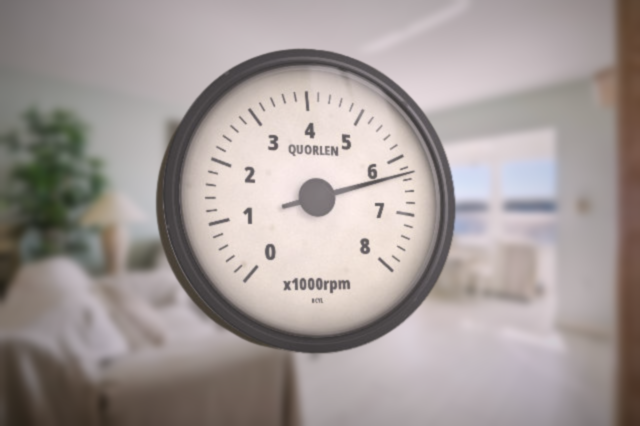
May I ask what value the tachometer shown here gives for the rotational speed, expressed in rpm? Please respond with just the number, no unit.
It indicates 6300
